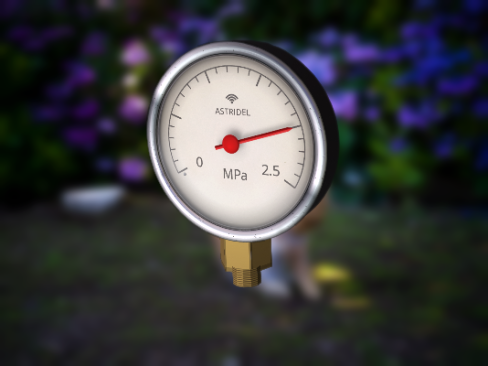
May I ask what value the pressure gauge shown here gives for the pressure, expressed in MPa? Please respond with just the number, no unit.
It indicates 2
